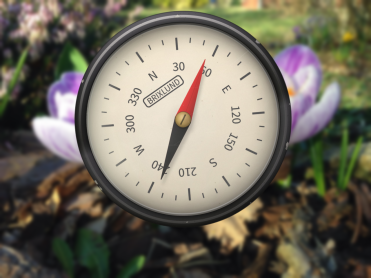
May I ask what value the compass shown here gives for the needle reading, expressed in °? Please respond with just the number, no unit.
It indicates 55
